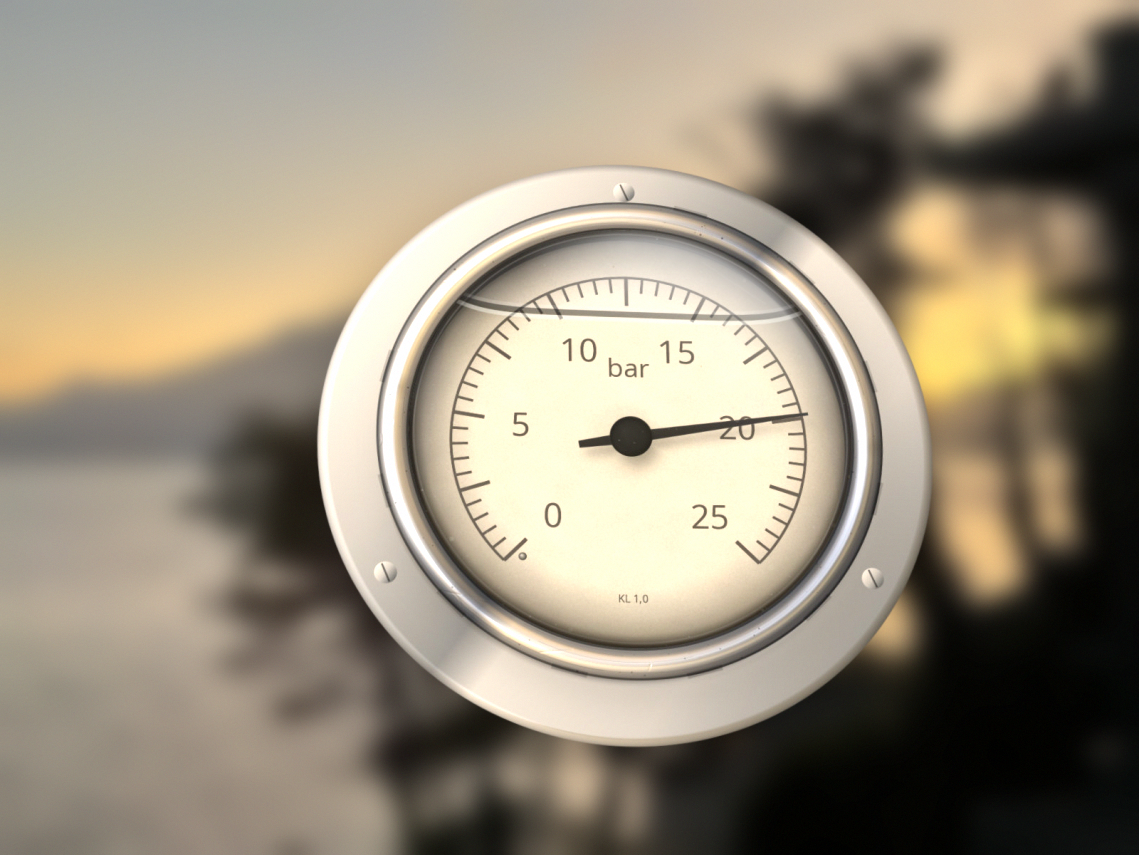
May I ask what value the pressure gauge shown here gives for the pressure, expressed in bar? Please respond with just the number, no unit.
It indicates 20
